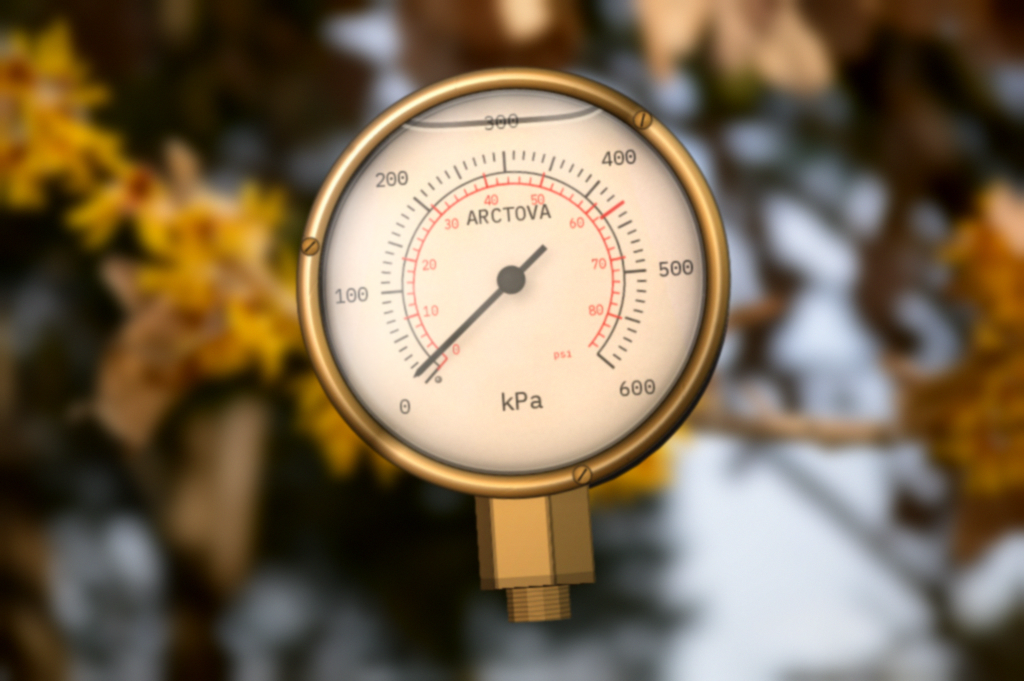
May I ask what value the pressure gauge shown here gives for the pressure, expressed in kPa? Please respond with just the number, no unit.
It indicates 10
